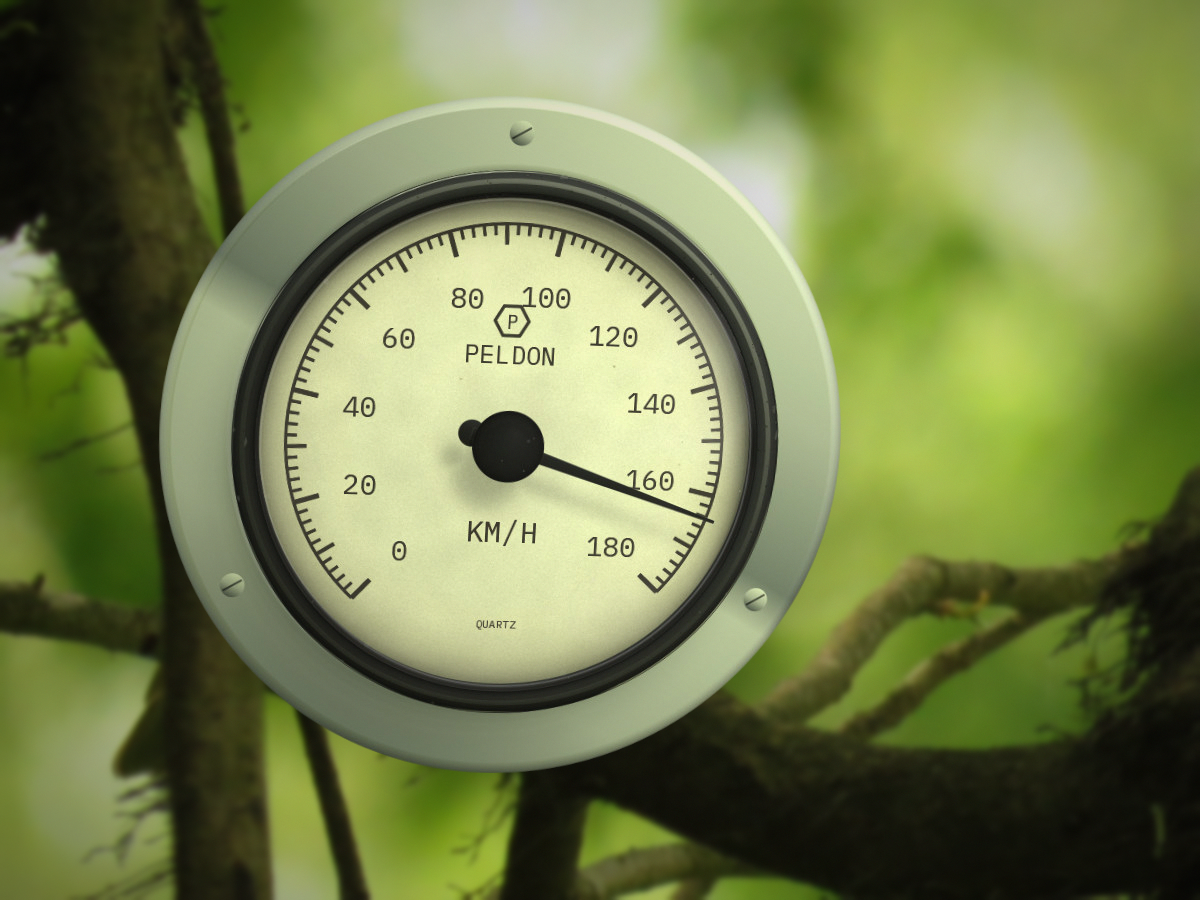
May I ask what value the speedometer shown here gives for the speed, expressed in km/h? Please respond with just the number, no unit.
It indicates 164
